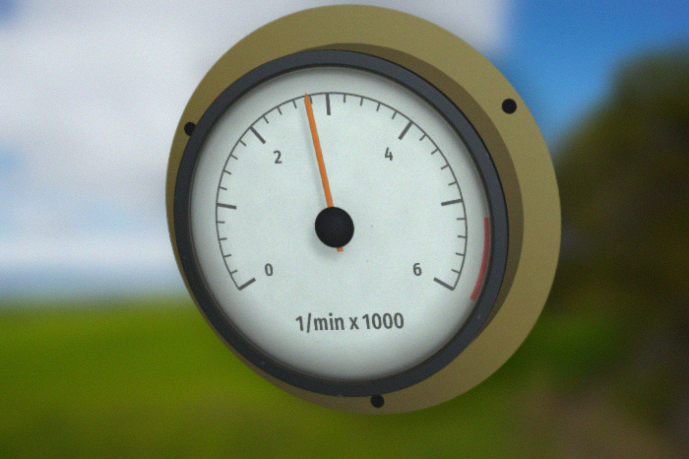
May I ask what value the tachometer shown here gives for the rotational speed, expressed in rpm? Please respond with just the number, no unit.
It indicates 2800
